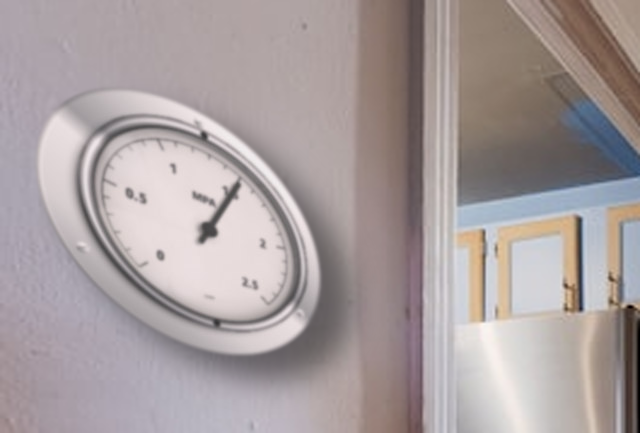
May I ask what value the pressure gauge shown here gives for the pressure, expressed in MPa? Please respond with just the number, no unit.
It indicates 1.5
